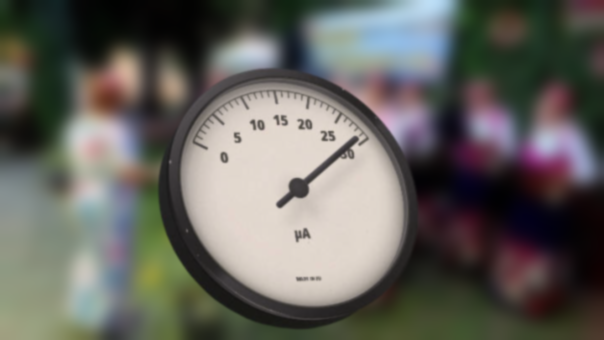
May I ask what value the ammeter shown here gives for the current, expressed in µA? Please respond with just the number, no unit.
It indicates 29
